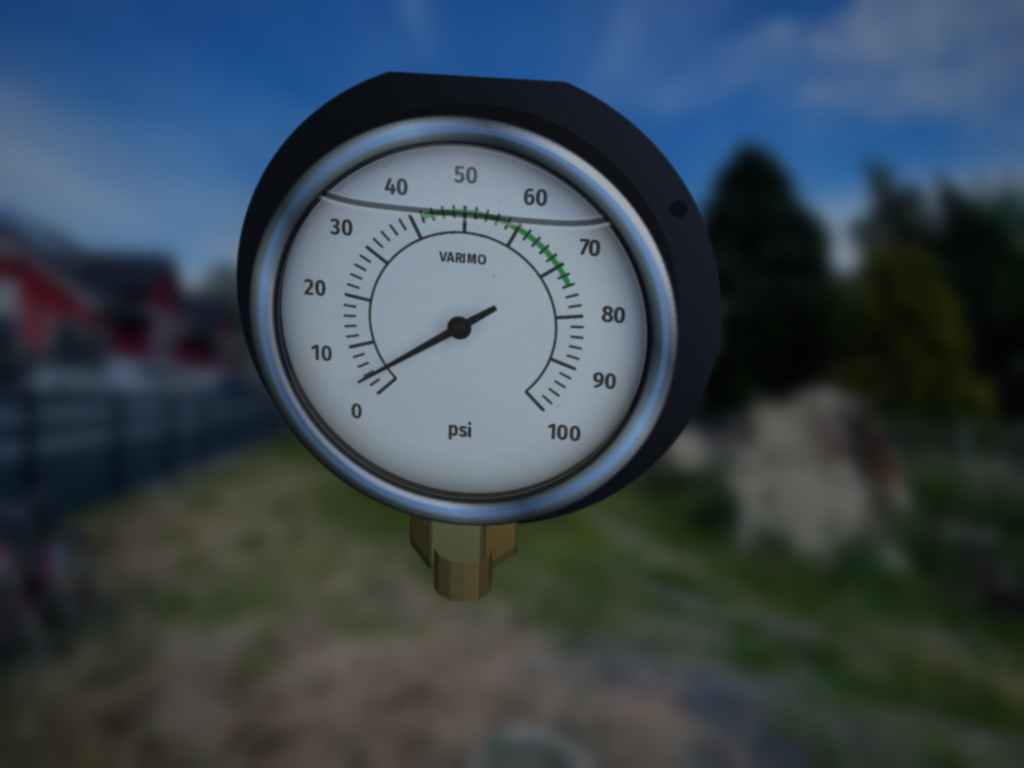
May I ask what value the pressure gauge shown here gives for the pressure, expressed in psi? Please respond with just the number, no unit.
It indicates 4
